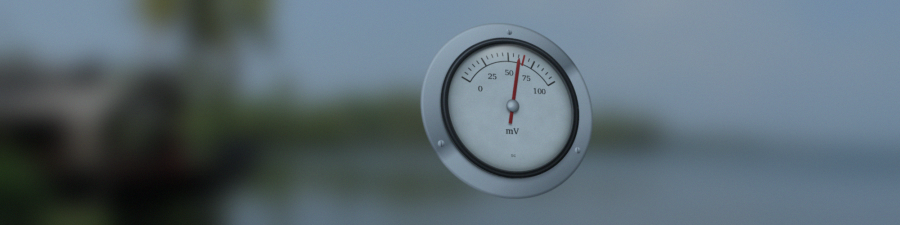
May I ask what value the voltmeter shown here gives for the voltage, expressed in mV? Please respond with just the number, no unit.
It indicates 60
